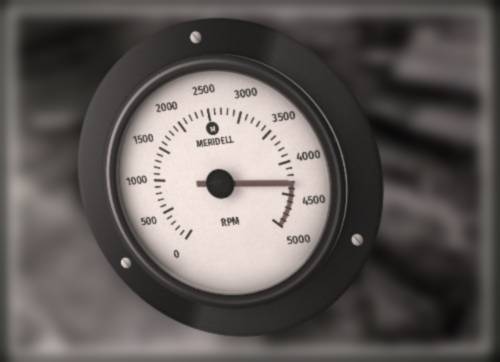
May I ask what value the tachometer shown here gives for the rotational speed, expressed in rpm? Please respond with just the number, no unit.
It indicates 4300
